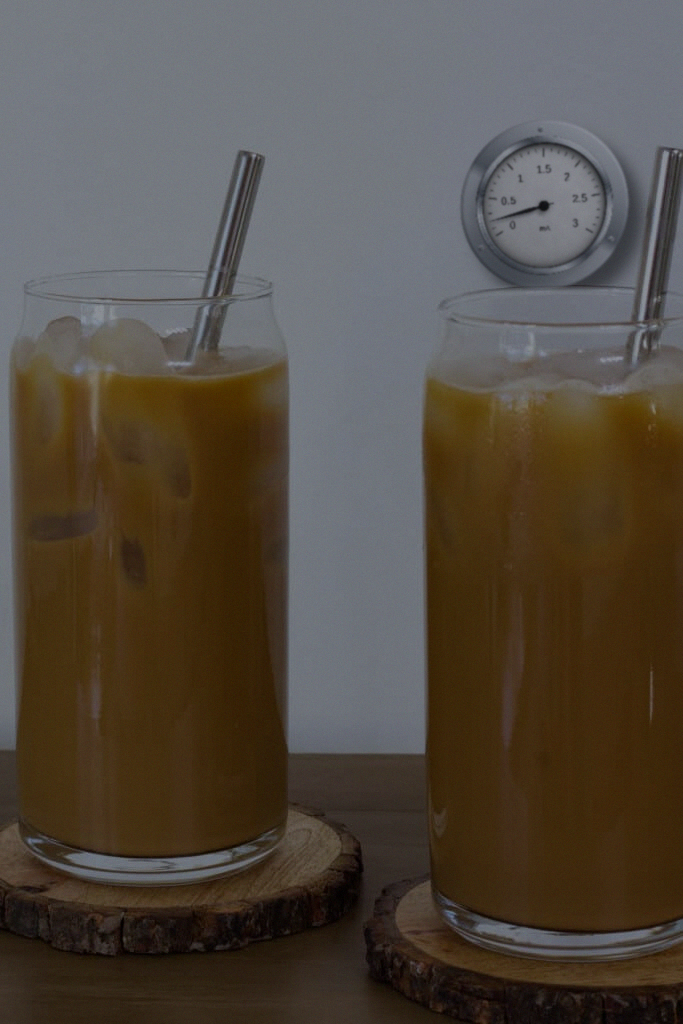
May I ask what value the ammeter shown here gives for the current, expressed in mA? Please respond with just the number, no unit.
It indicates 0.2
